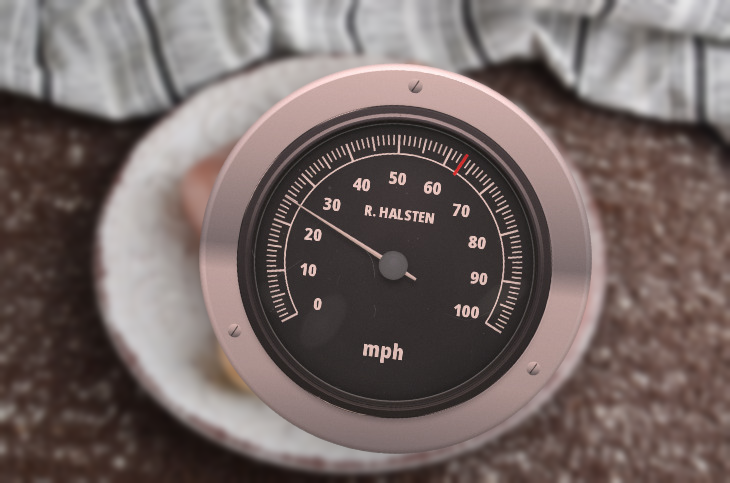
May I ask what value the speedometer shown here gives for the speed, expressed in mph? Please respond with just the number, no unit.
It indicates 25
